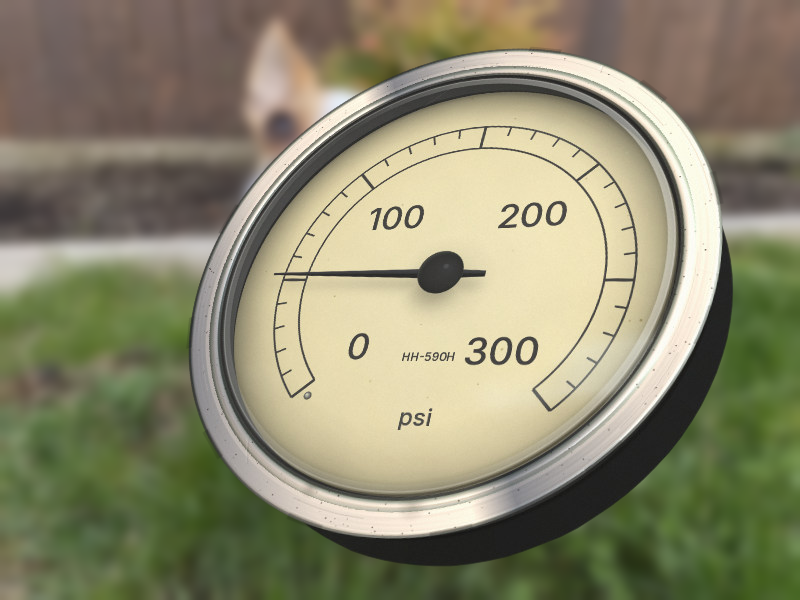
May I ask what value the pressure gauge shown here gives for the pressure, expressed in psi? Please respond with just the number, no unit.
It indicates 50
